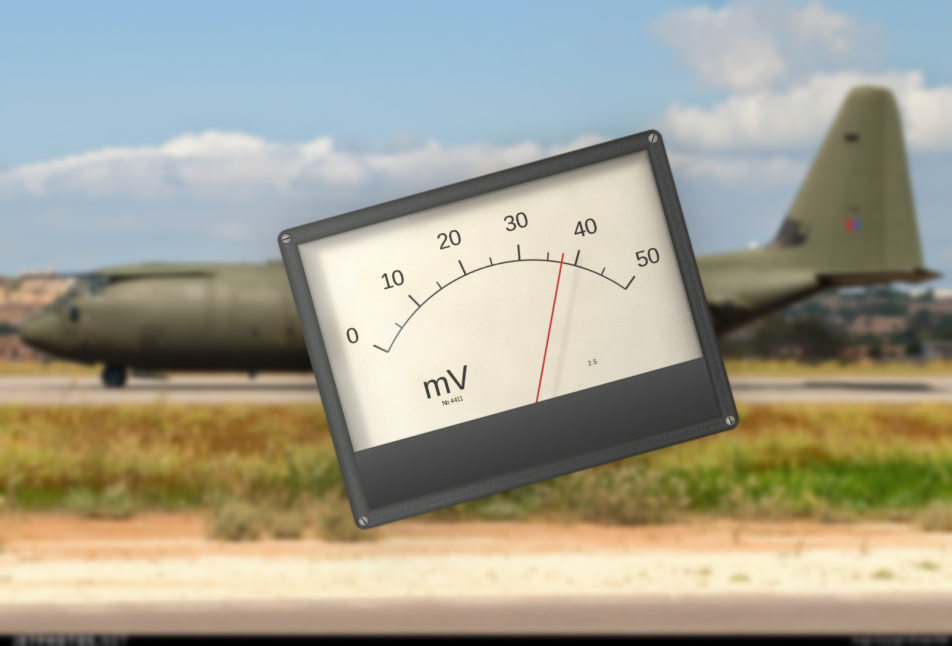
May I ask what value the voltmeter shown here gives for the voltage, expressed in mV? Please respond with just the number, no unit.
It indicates 37.5
